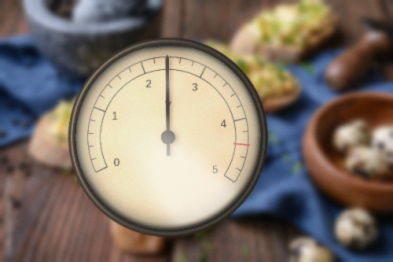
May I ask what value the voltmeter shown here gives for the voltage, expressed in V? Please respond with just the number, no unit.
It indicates 2.4
